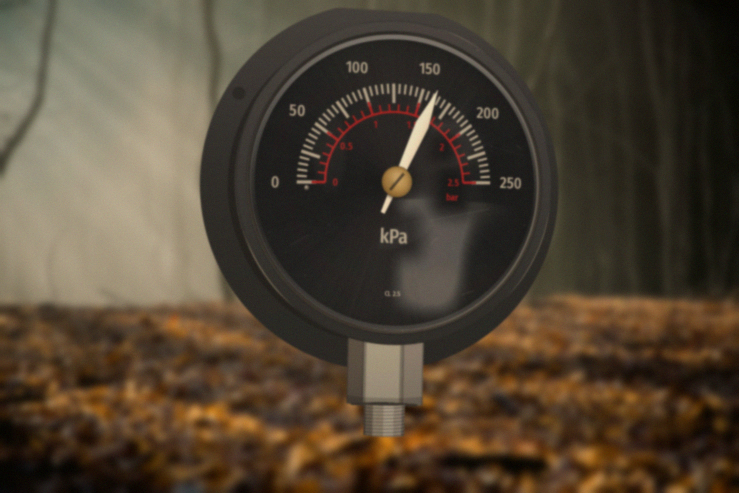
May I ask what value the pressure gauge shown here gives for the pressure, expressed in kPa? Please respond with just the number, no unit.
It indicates 160
